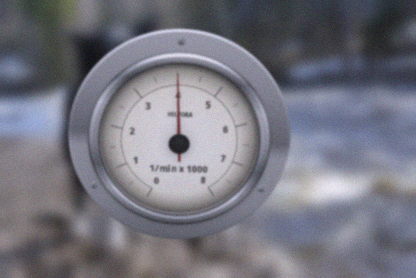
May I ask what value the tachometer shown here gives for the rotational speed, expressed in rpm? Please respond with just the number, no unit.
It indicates 4000
